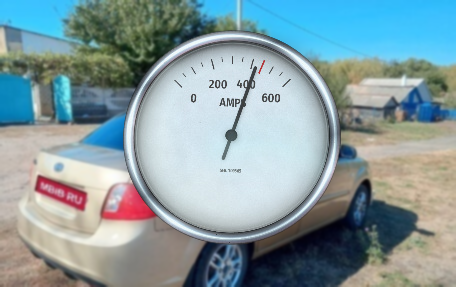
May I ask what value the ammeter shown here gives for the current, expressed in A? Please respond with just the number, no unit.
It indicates 425
